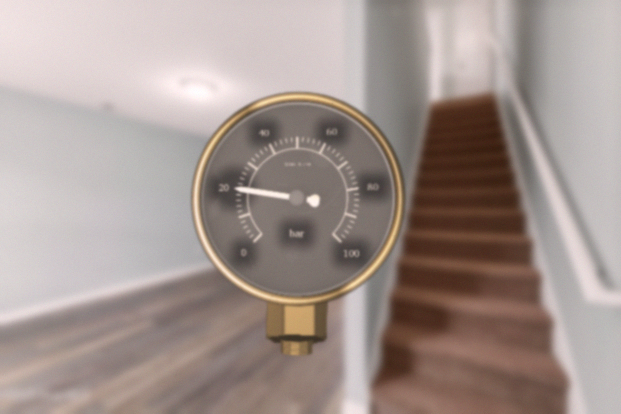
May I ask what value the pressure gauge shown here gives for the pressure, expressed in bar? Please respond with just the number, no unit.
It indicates 20
